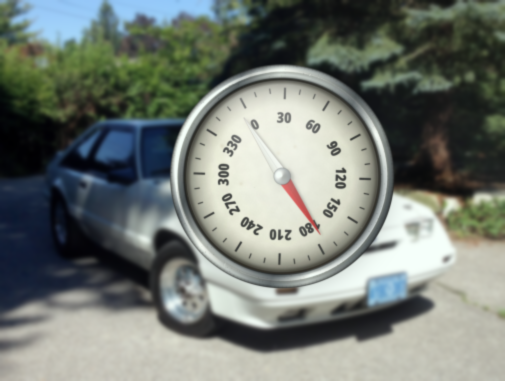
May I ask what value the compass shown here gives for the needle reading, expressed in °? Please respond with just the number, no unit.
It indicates 175
